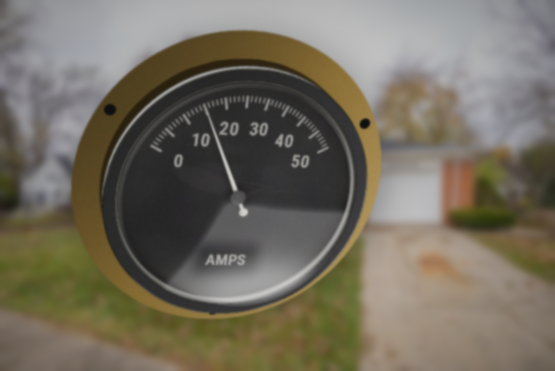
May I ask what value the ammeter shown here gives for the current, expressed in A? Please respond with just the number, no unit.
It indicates 15
